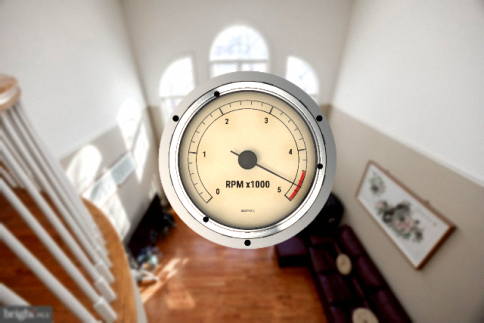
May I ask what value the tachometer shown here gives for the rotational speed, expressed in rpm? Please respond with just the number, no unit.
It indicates 4700
